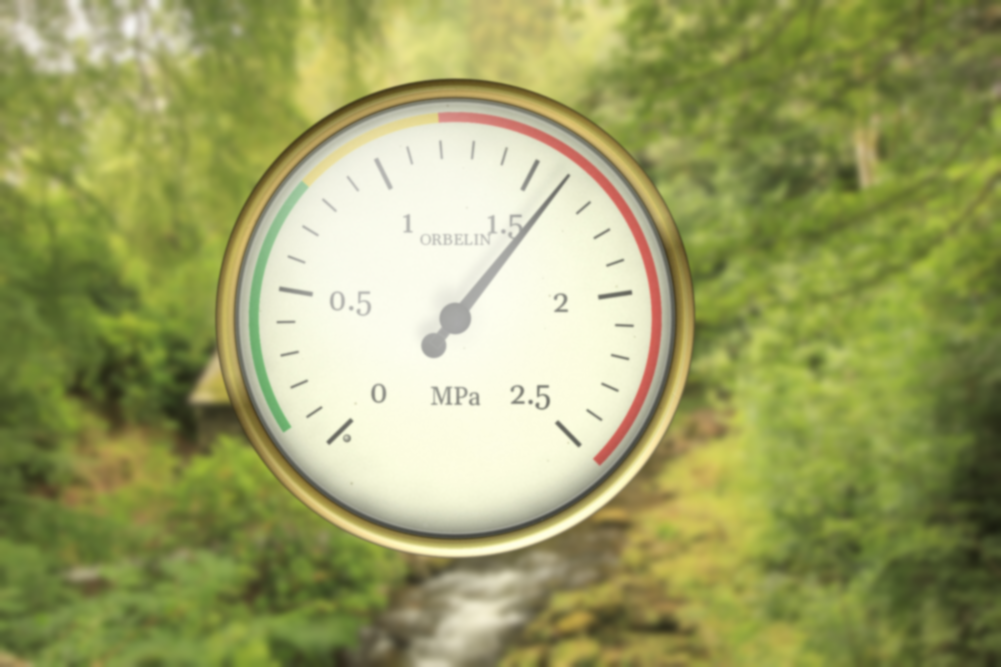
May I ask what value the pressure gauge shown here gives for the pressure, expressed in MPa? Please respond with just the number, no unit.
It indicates 1.6
